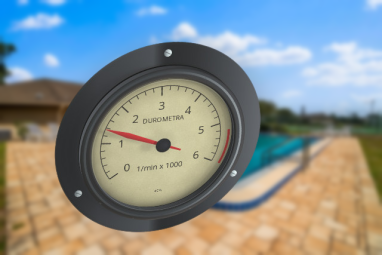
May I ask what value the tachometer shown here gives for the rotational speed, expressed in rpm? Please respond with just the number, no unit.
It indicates 1400
